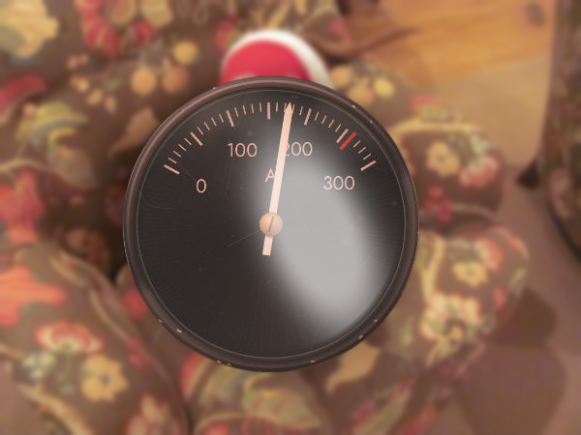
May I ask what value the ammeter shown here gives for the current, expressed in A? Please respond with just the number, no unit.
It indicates 175
